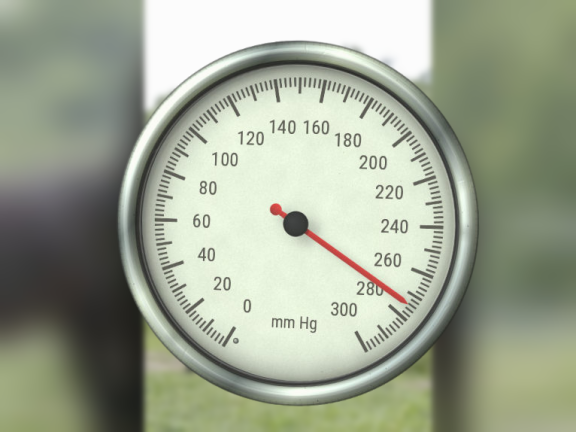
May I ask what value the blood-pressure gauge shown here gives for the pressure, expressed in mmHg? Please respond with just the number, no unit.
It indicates 274
